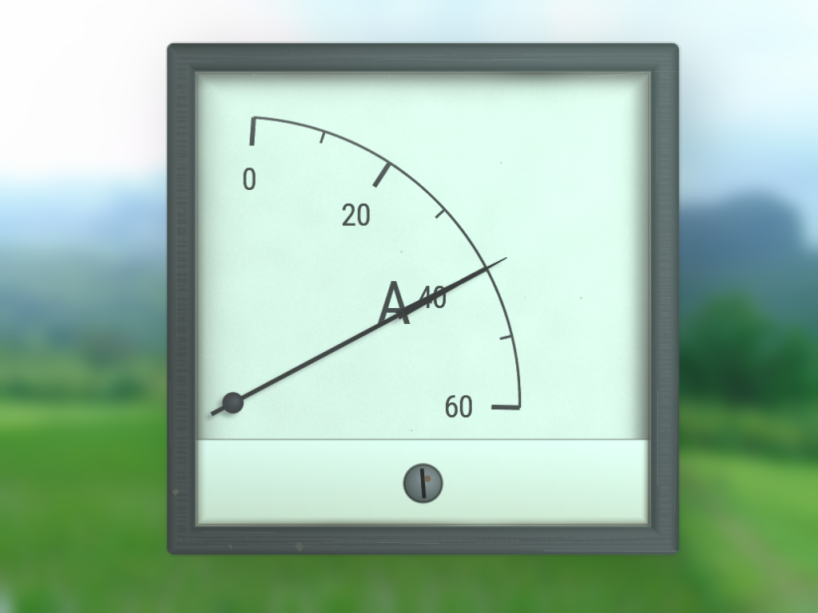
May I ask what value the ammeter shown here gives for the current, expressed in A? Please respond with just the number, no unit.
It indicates 40
